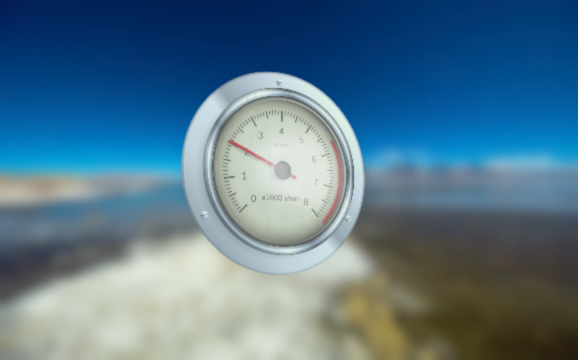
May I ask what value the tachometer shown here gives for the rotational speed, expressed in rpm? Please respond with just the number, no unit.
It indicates 2000
